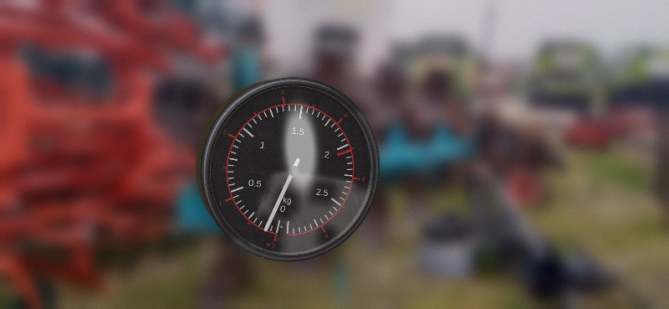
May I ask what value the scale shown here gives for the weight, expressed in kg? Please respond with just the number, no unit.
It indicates 0.1
